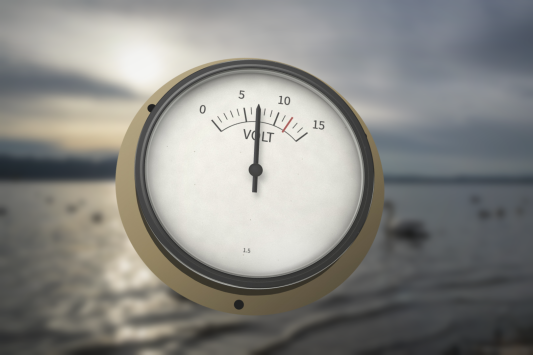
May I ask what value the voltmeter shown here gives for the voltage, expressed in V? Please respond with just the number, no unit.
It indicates 7
